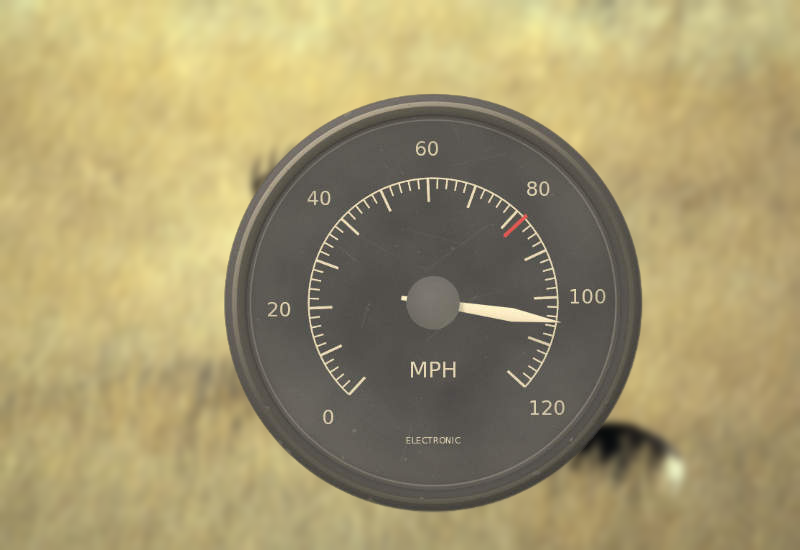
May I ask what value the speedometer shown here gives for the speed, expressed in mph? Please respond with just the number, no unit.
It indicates 105
